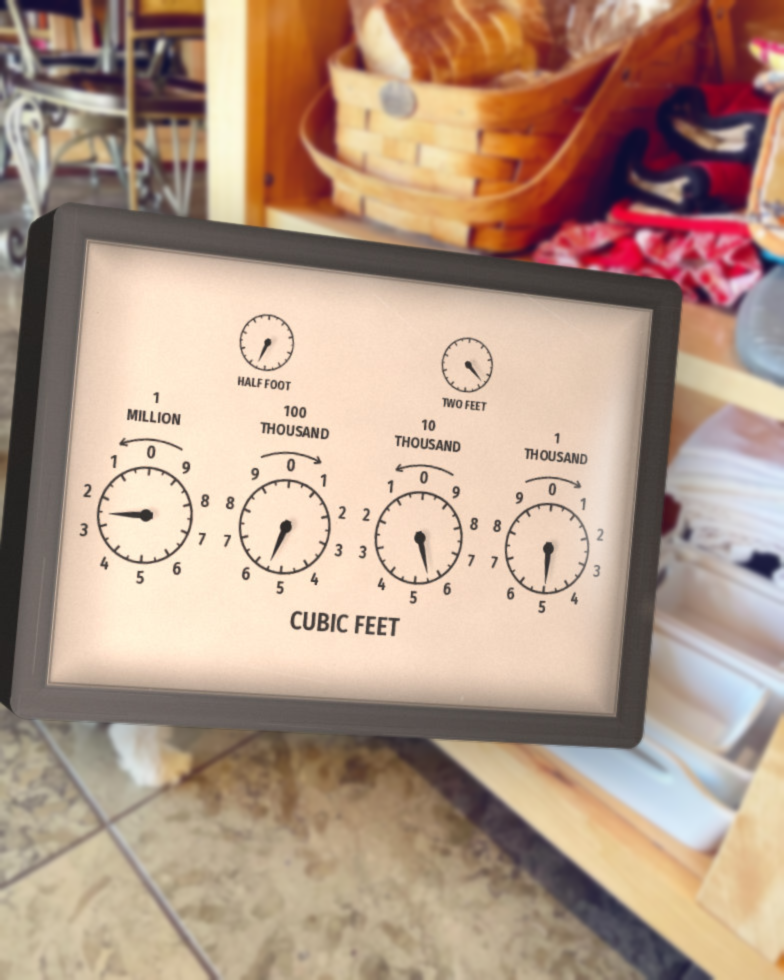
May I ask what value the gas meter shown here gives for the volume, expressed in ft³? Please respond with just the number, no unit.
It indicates 255500
